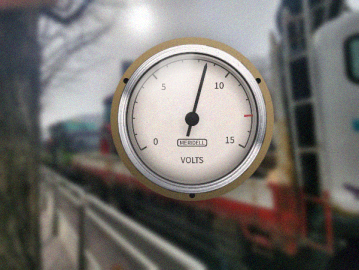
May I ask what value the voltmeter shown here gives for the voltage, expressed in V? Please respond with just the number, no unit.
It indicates 8.5
